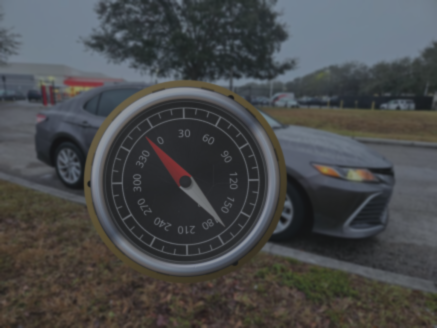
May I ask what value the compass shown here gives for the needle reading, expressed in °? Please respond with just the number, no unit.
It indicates 350
